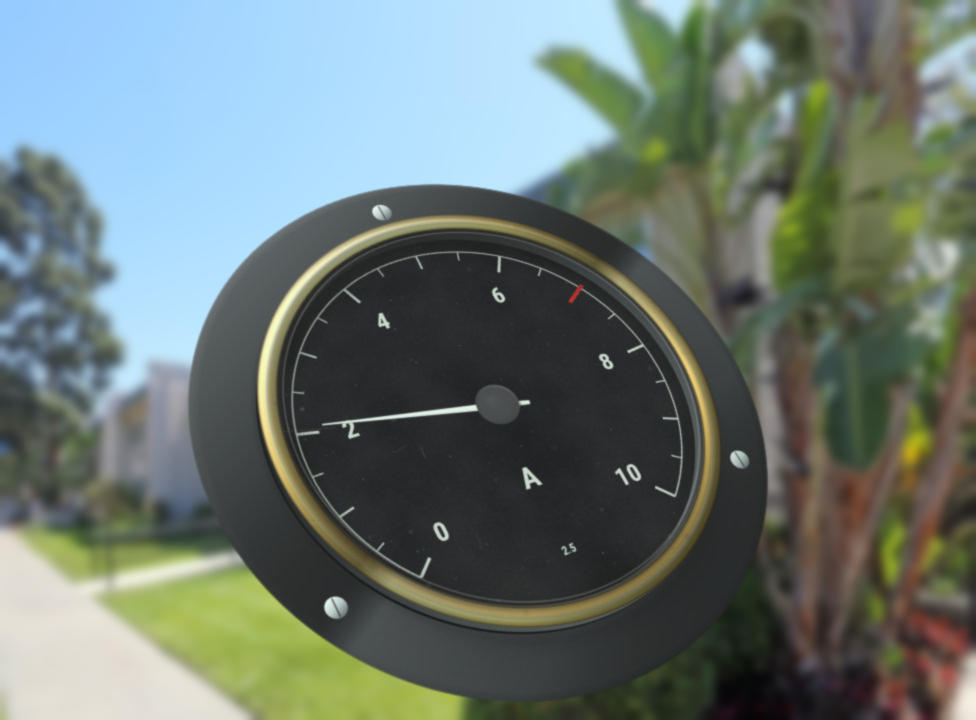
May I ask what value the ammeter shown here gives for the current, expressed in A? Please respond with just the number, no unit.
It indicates 2
